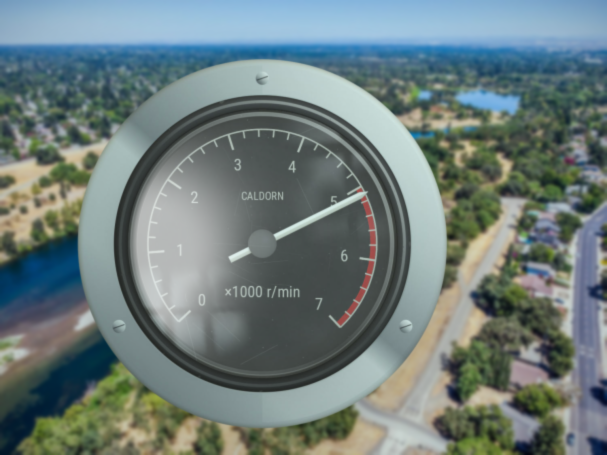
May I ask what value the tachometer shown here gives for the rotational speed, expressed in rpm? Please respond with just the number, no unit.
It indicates 5100
